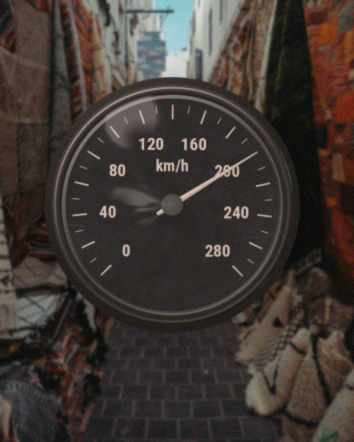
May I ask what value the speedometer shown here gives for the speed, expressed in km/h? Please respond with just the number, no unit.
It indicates 200
